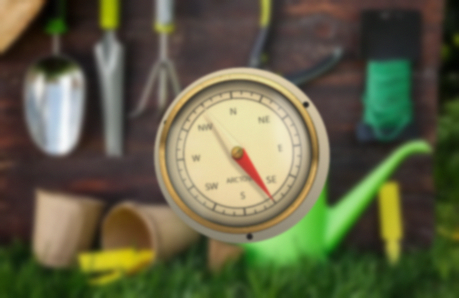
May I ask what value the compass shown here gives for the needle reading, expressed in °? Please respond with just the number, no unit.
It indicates 150
